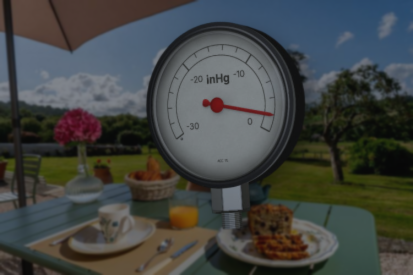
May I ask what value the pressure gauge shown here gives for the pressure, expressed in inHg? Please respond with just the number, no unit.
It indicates -2
